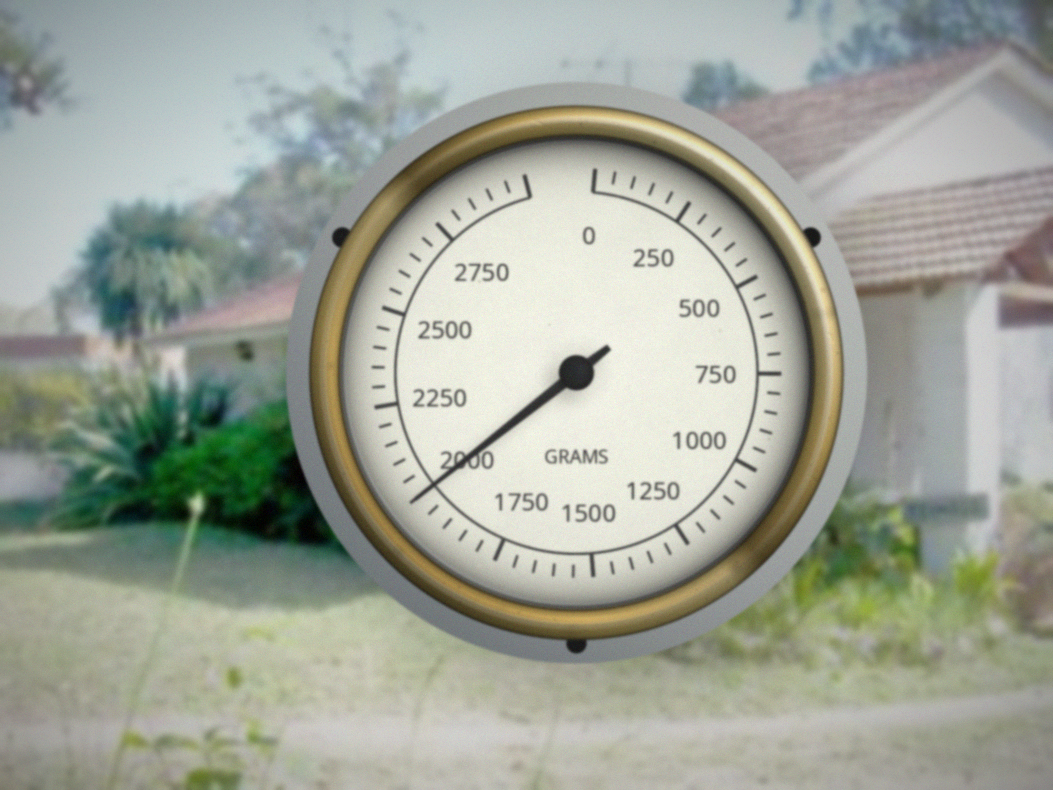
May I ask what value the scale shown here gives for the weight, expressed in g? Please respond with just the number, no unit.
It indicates 2000
